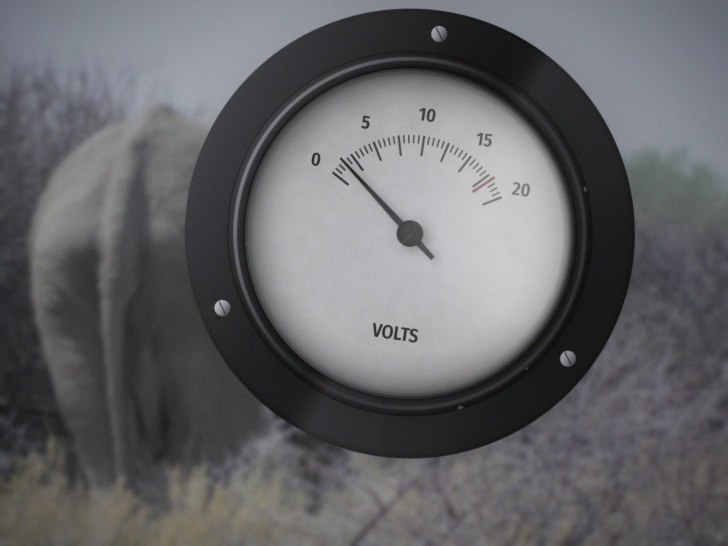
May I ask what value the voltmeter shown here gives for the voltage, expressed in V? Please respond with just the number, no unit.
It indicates 1.5
